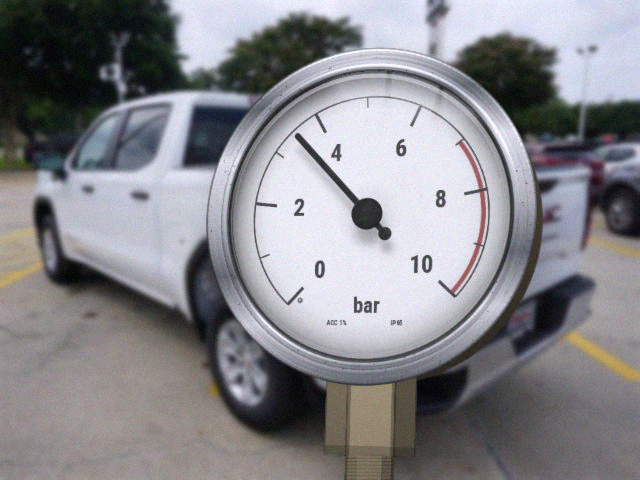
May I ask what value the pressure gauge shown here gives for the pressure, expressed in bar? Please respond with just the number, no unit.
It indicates 3.5
